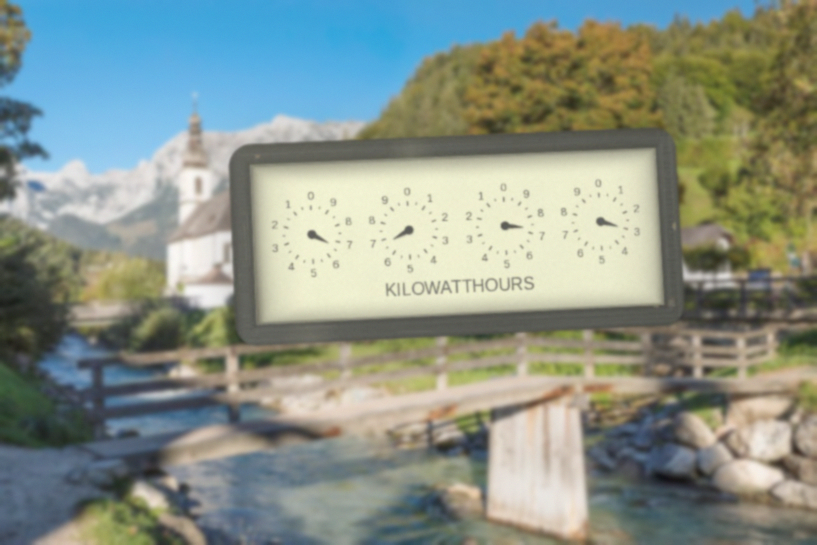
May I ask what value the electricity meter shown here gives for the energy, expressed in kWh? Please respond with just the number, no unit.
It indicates 6673
